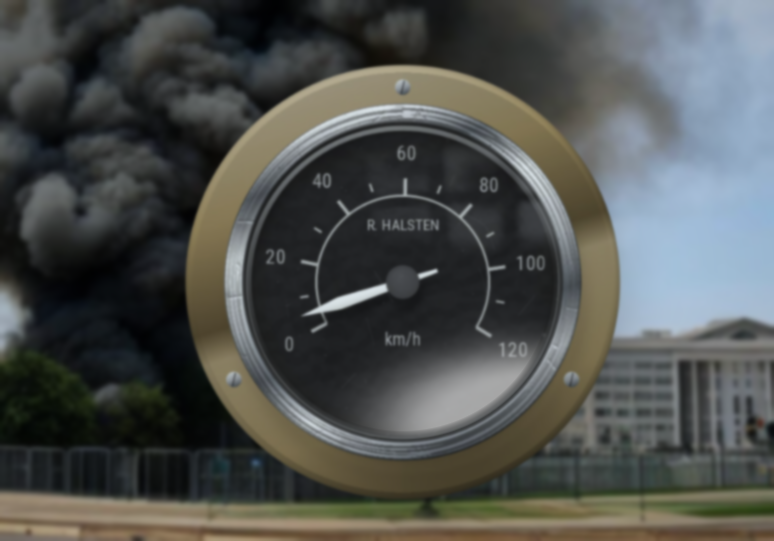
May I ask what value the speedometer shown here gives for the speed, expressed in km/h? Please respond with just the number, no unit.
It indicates 5
